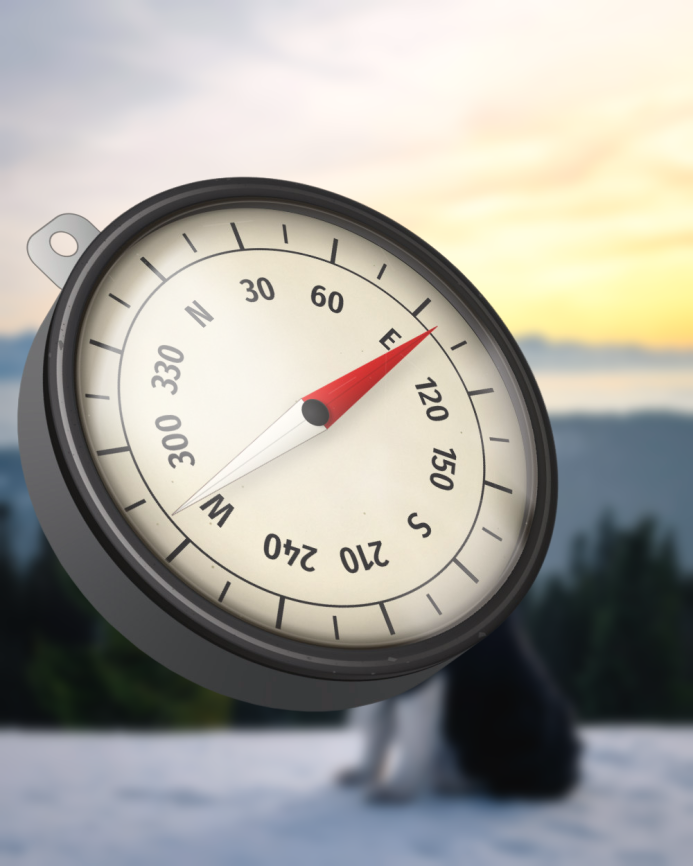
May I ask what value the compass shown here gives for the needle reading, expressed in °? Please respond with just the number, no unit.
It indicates 97.5
